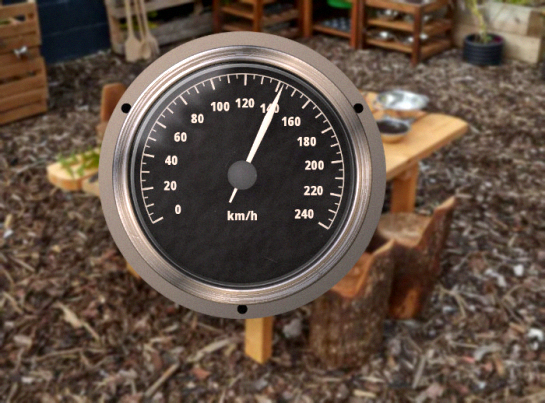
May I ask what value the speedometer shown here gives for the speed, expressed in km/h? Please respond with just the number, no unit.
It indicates 142.5
